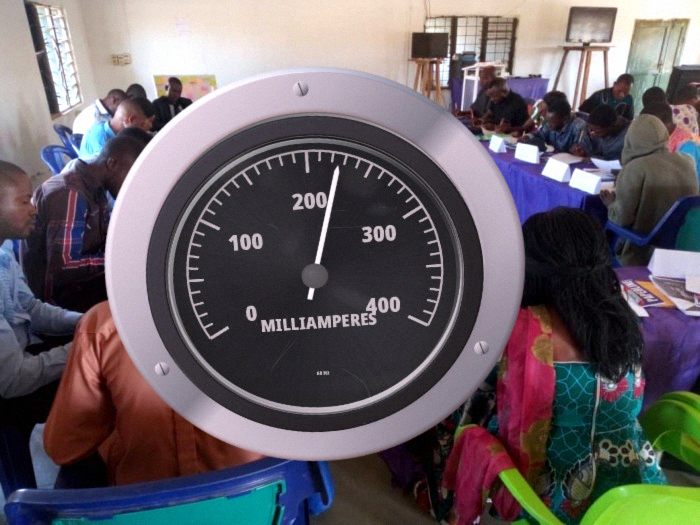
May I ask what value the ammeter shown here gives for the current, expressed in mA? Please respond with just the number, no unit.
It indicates 225
